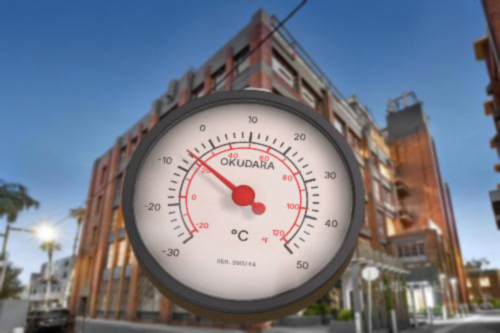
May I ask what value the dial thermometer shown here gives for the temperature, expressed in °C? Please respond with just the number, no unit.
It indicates -6
